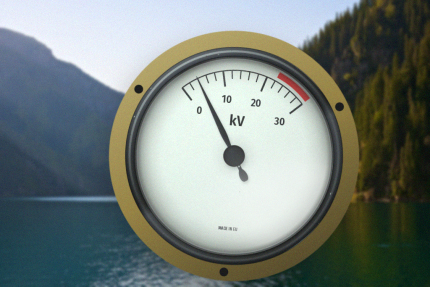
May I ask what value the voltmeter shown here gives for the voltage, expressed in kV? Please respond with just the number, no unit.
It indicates 4
